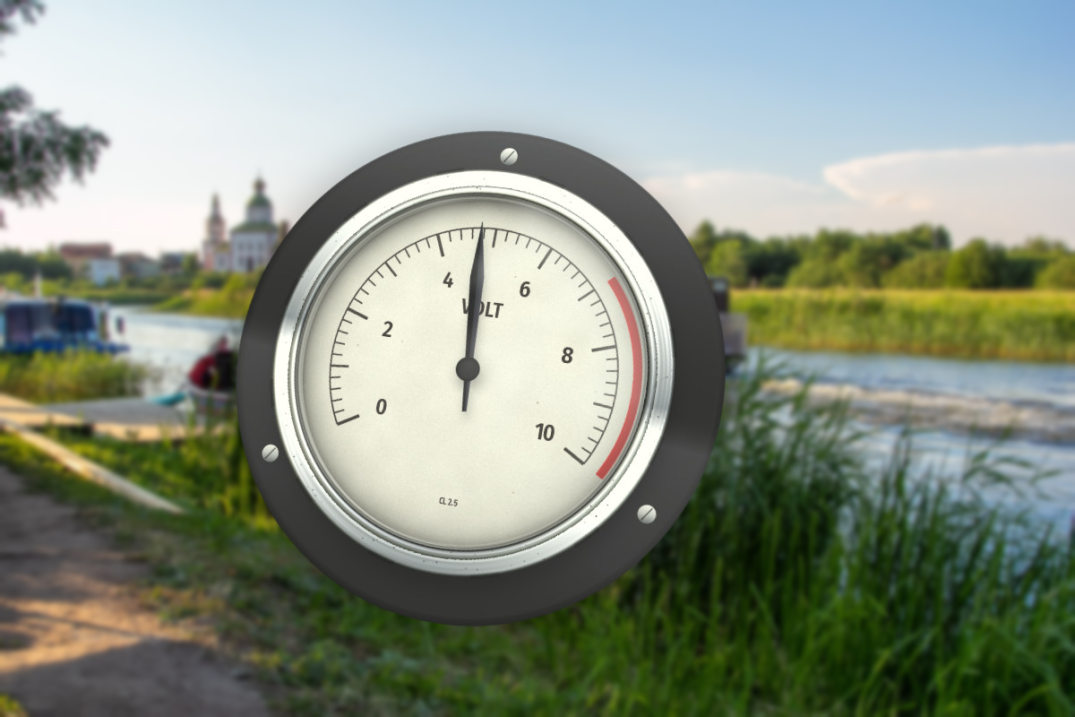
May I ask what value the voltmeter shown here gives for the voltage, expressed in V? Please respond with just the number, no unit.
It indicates 4.8
